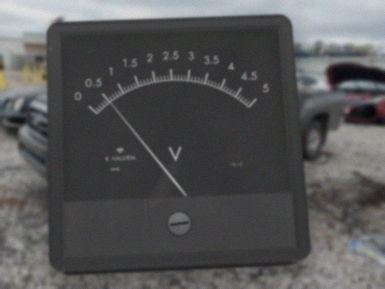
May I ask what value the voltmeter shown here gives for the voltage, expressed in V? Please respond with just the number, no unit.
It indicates 0.5
